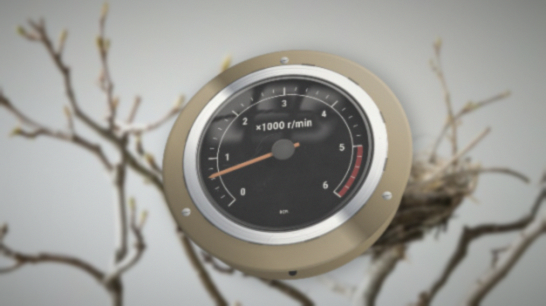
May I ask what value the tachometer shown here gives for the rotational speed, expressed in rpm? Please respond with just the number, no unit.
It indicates 600
